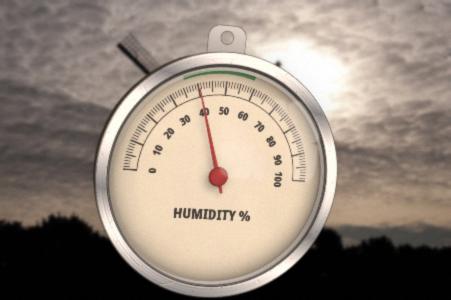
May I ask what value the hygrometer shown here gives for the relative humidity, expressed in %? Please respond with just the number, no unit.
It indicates 40
